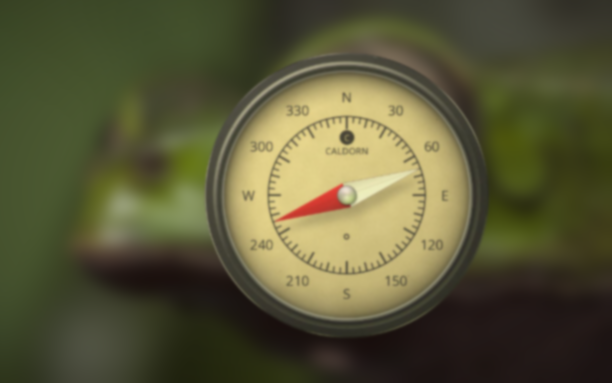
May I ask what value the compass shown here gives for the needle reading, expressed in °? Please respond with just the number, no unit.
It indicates 250
